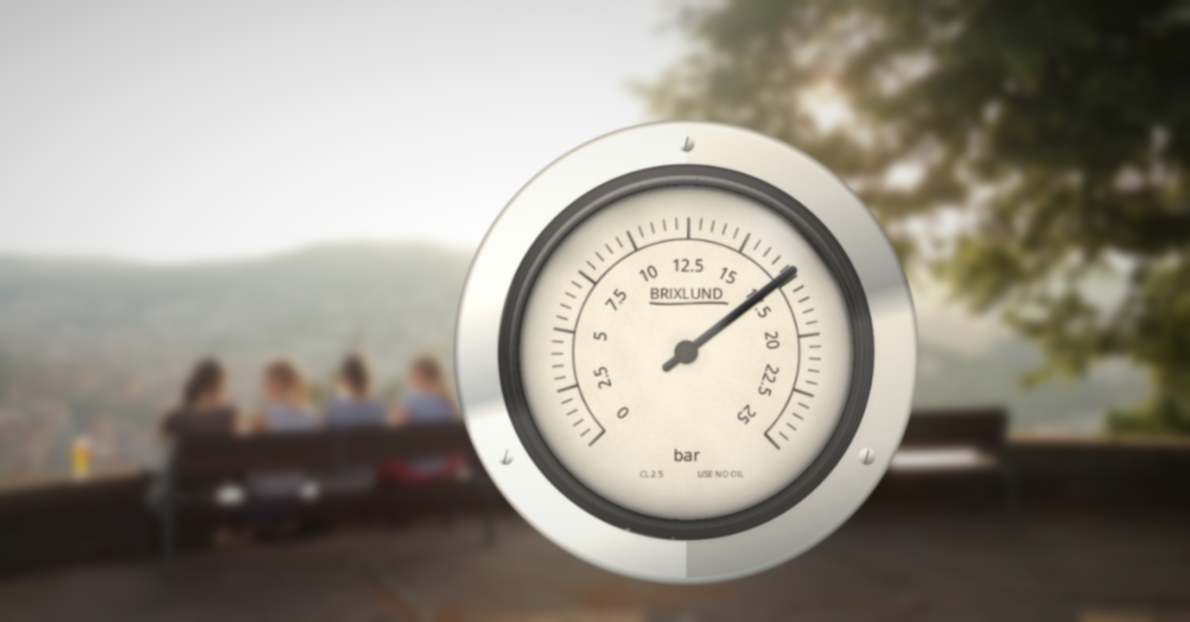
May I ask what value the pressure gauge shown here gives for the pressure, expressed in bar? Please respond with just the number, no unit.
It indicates 17.25
